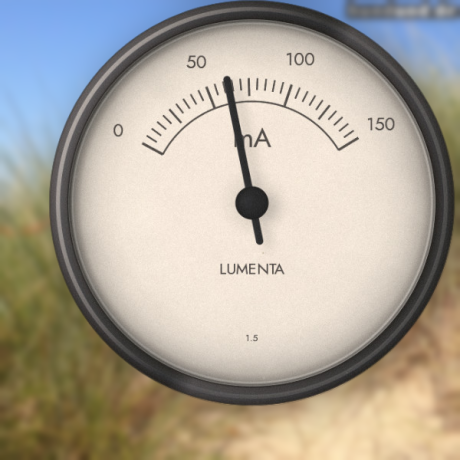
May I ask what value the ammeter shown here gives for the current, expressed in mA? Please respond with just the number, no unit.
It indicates 62.5
